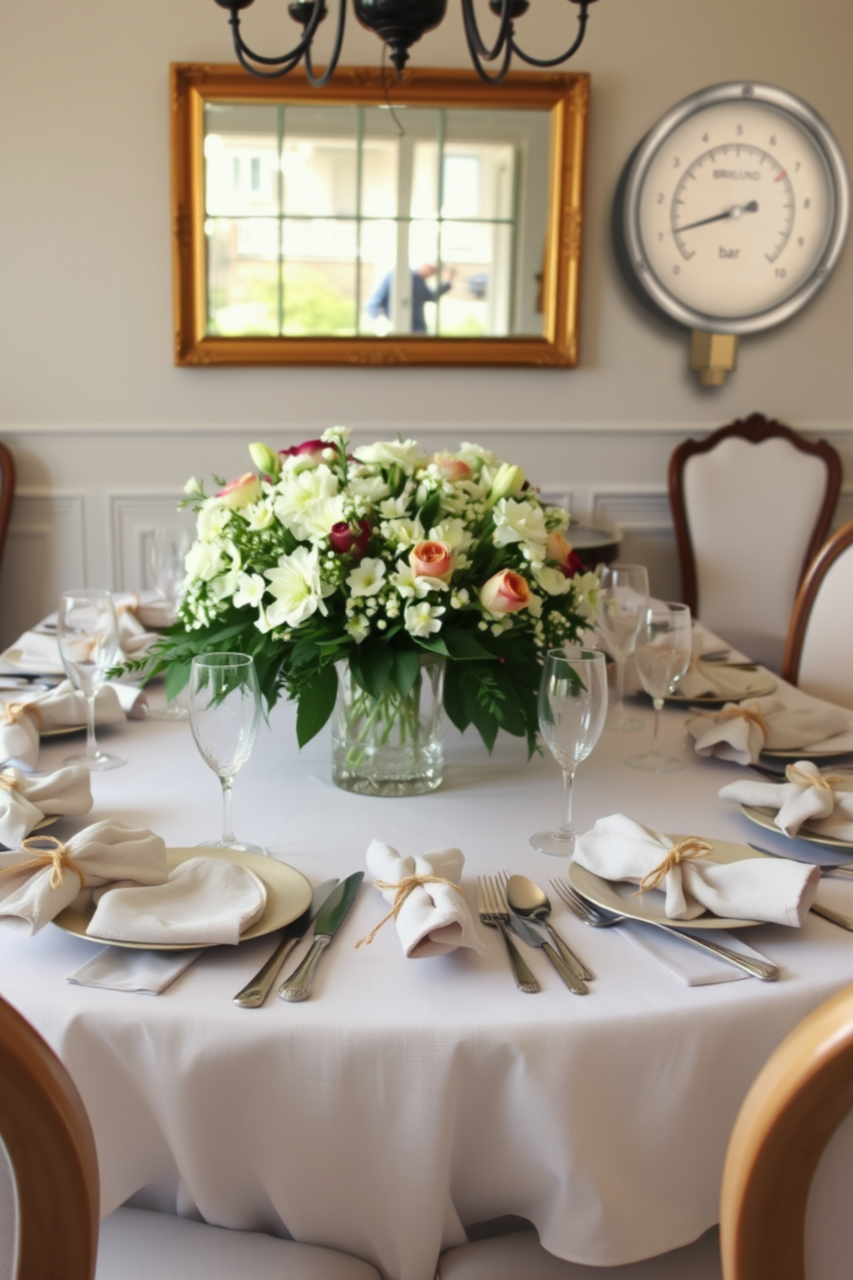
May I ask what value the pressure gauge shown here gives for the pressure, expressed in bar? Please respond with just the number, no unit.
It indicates 1
